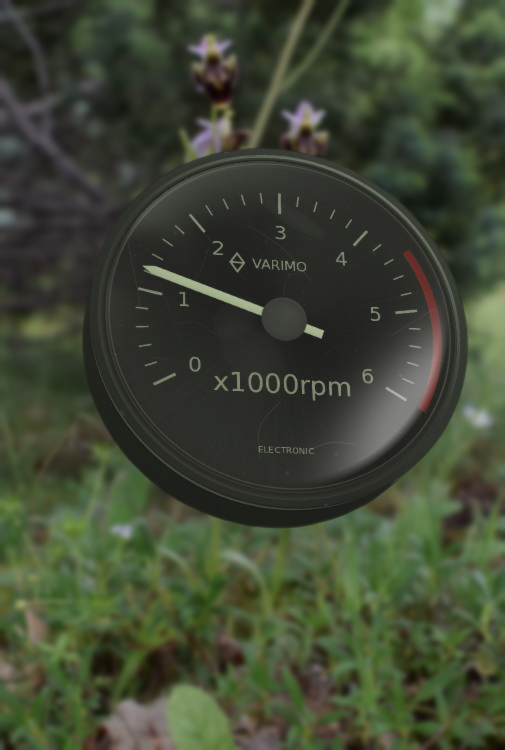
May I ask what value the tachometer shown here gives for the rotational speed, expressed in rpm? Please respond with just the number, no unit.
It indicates 1200
